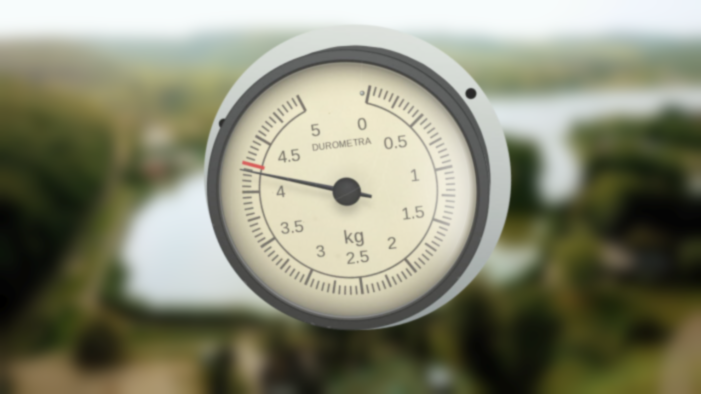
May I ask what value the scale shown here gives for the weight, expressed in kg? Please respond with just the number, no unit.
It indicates 4.2
